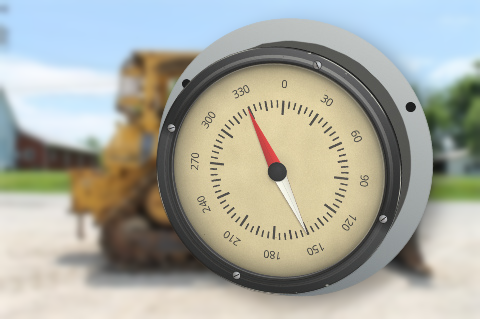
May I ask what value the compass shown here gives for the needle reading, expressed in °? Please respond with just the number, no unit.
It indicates 330
